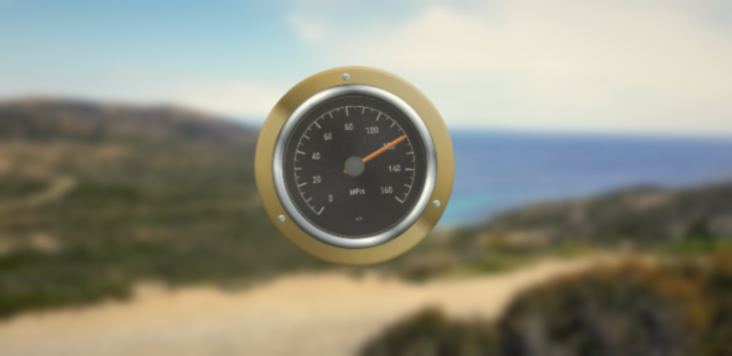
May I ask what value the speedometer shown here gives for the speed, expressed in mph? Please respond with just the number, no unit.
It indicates 120
